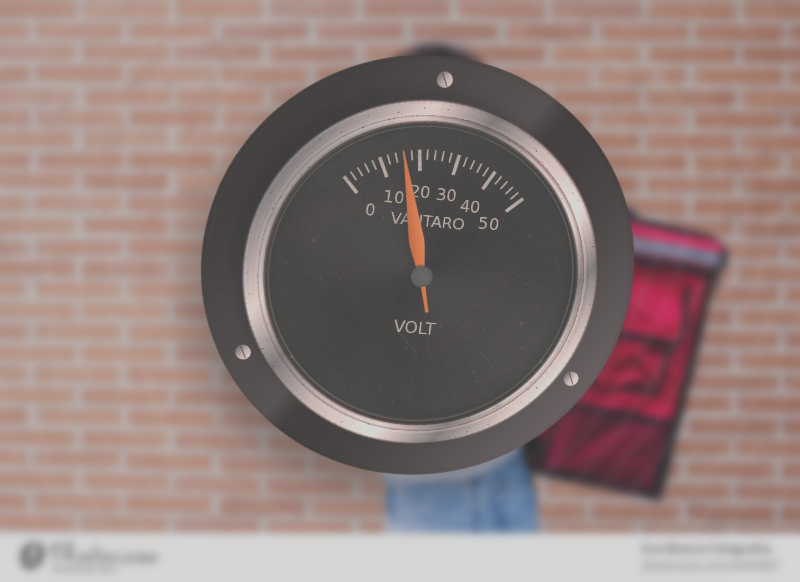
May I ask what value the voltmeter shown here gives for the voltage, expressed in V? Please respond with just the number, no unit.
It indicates 16
